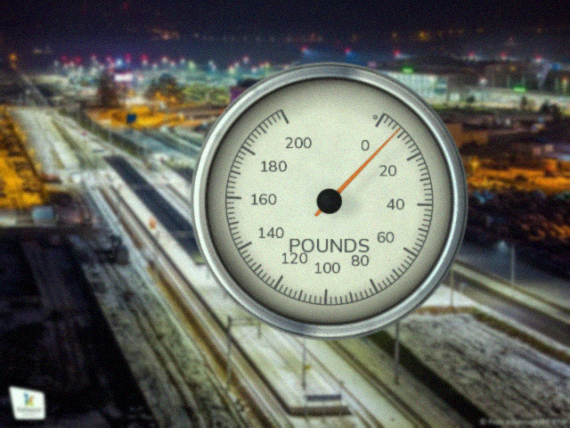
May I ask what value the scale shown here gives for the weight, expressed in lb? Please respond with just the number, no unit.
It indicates 8
